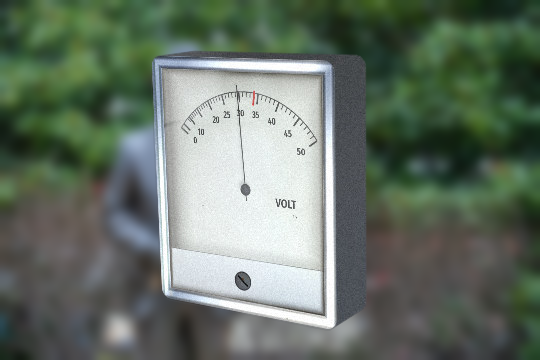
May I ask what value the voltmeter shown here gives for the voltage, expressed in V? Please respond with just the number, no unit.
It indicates 30
